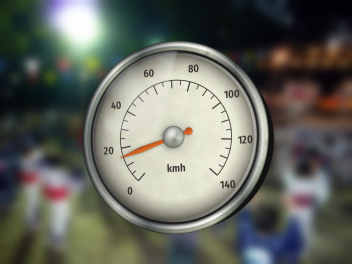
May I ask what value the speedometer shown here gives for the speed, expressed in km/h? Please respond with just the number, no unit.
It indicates 15
